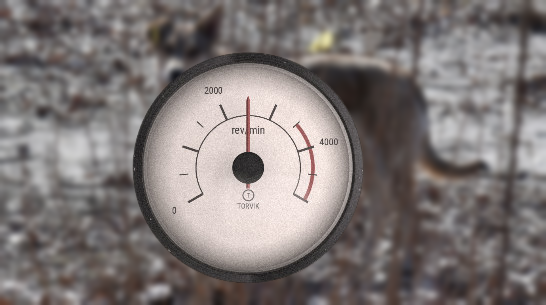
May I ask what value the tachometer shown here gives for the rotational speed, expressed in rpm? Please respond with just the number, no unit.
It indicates 2500
